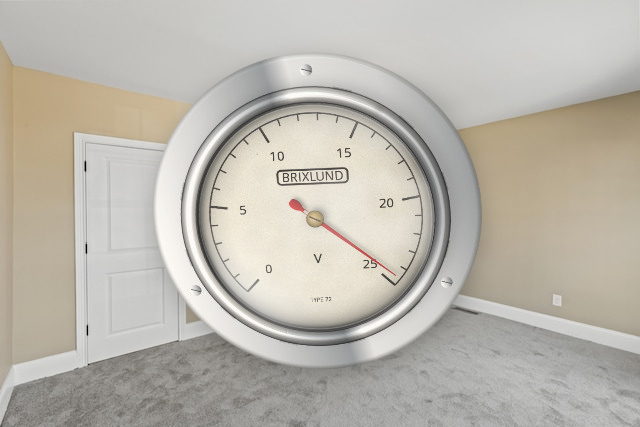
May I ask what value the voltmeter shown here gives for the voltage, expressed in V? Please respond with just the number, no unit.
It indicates 24.5
